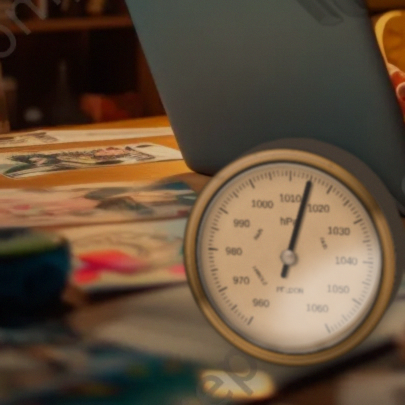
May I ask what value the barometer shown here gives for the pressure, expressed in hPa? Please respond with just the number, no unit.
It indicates 1015
